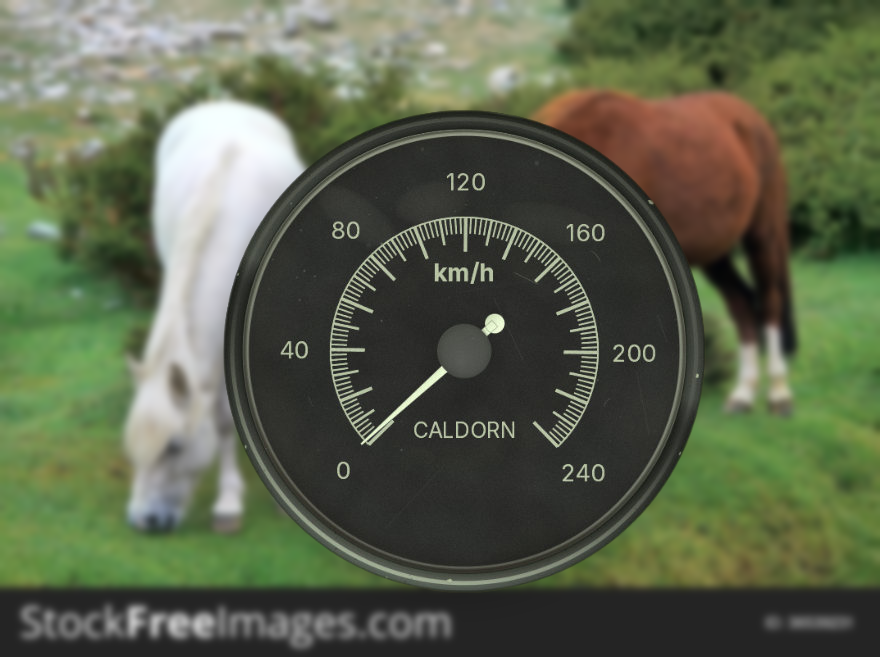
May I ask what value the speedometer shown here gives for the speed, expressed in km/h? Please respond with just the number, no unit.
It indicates 2
